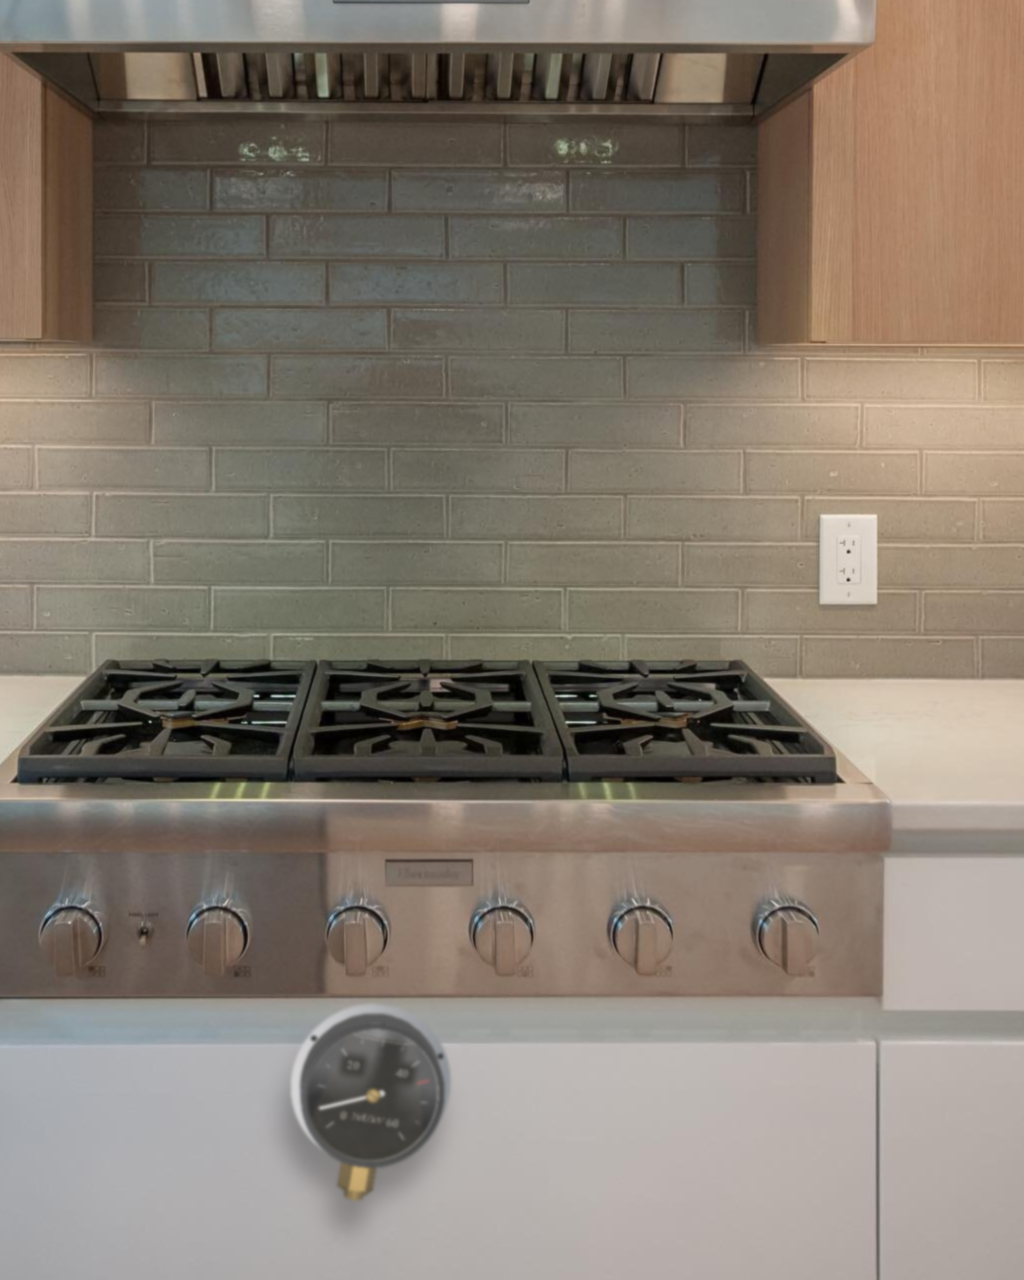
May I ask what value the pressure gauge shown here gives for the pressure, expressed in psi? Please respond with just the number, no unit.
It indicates 5
